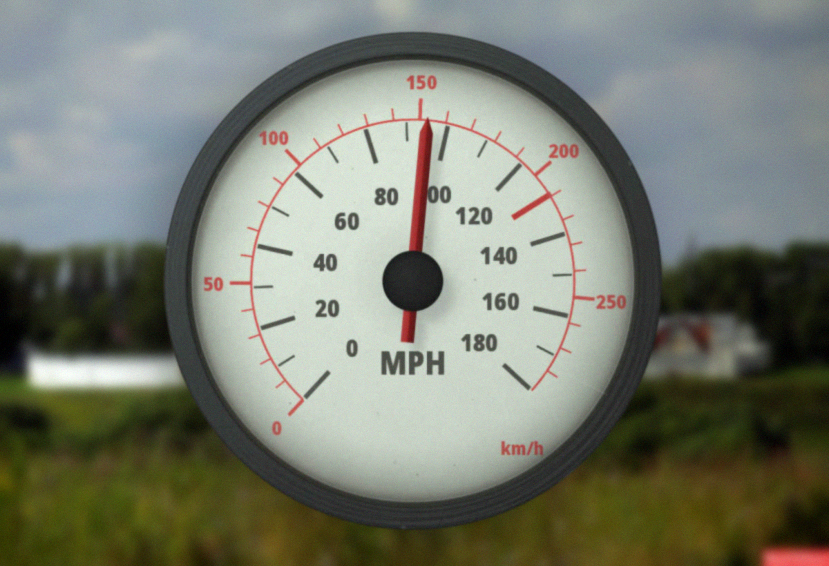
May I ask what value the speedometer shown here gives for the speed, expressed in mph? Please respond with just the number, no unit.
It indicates 95
